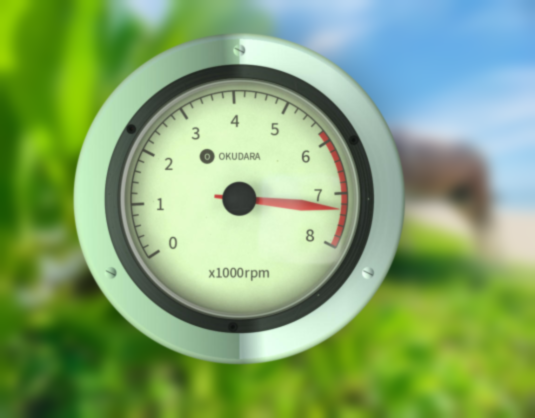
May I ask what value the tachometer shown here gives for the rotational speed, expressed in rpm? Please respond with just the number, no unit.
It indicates 7300
